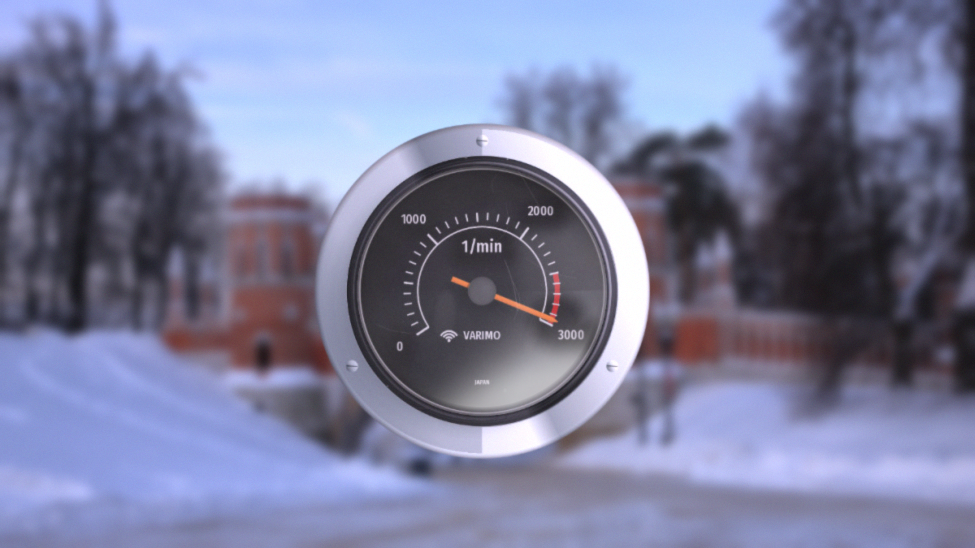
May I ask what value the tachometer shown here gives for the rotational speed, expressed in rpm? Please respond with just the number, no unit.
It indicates 2950
